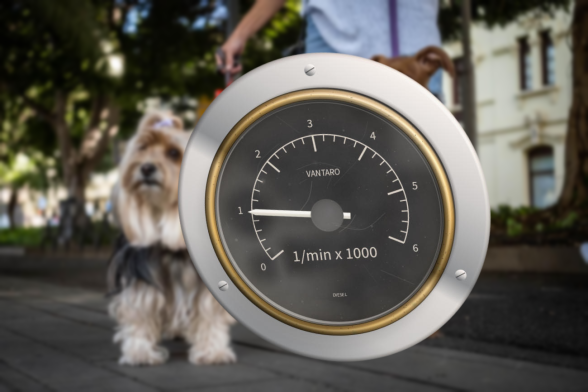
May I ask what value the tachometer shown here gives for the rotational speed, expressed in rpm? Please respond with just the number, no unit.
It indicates 1000
